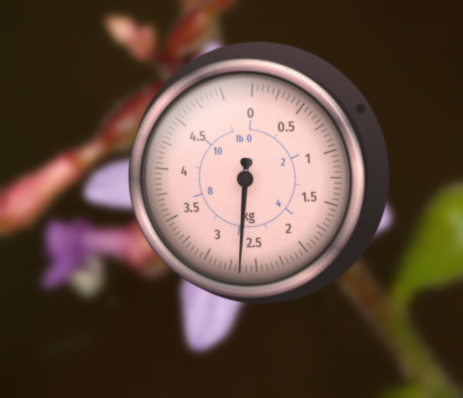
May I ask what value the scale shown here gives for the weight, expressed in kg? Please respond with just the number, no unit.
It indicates 2.65
